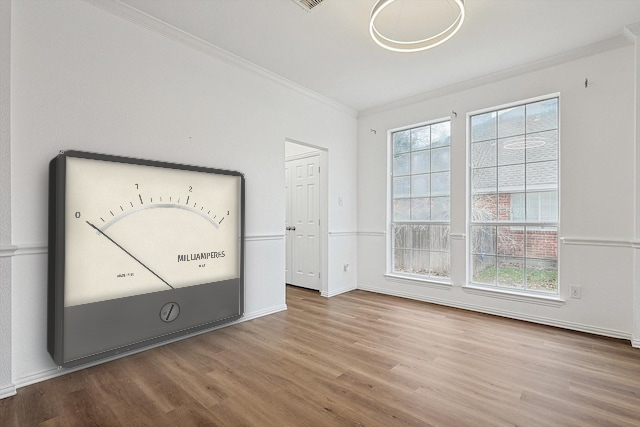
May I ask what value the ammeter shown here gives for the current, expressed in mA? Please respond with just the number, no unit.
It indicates 0
